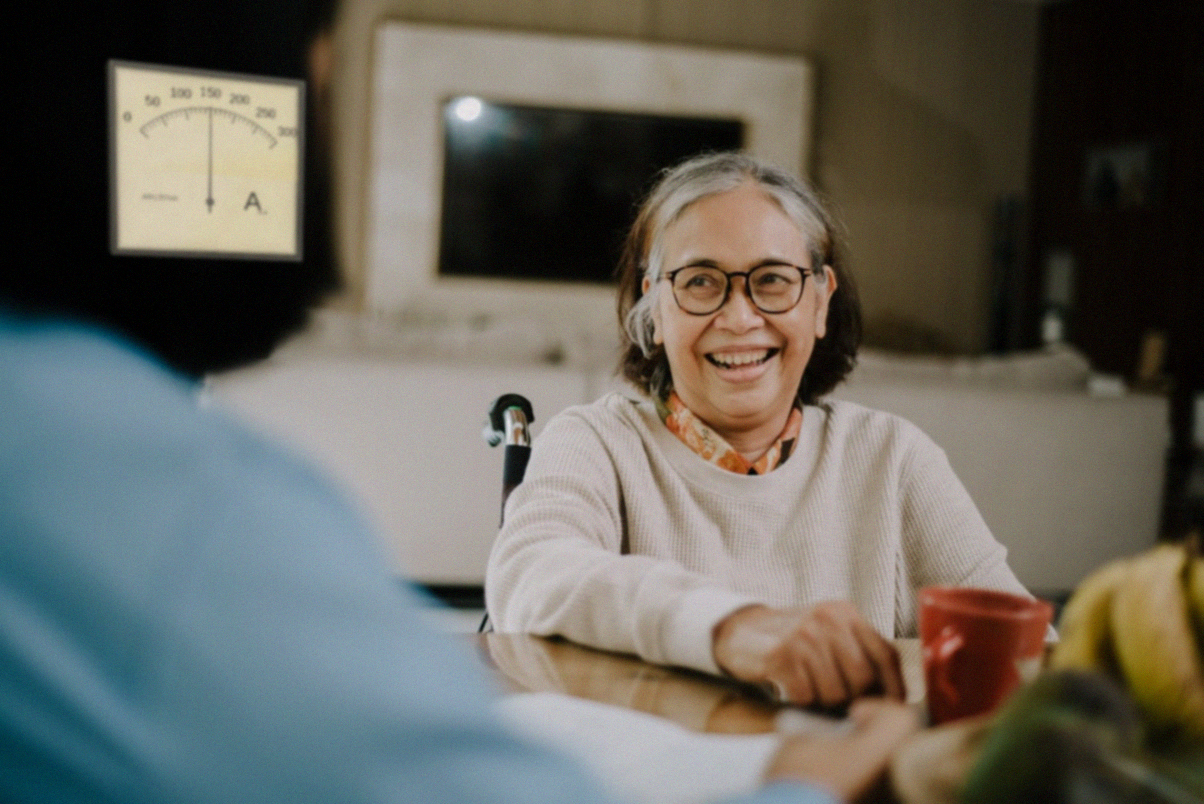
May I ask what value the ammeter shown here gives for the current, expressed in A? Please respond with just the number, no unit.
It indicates 150
